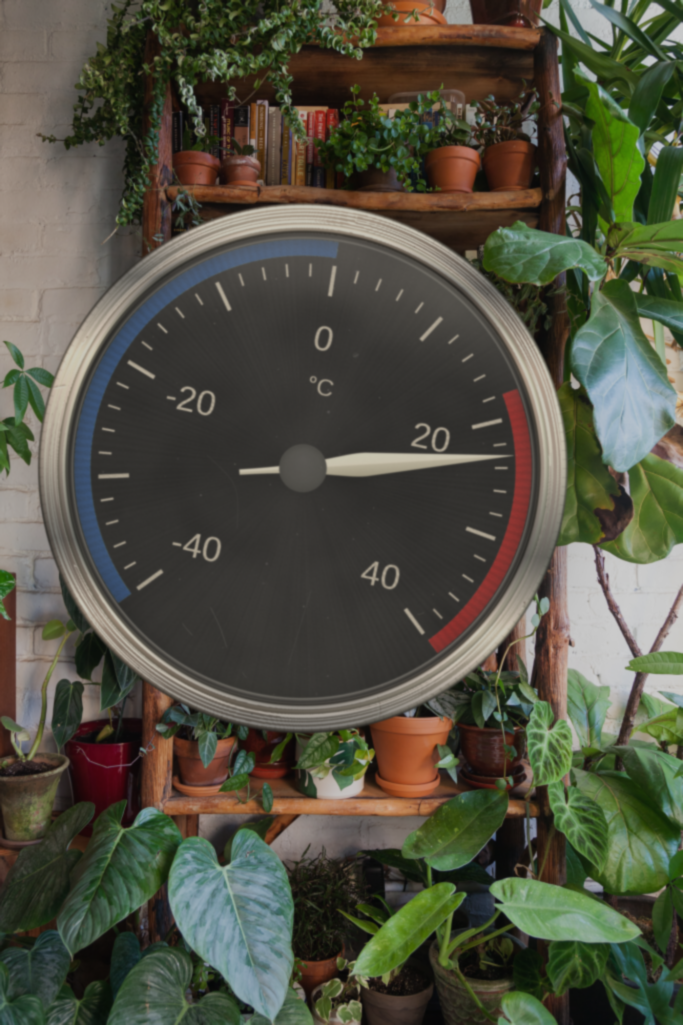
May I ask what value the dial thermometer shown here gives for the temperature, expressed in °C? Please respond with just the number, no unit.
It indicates 23
